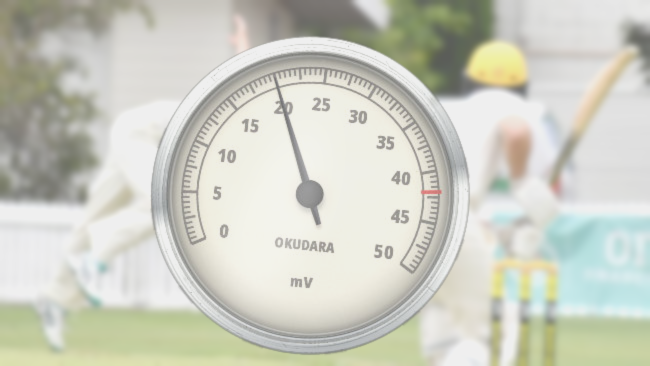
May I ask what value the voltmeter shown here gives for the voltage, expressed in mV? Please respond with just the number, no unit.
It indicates 20
